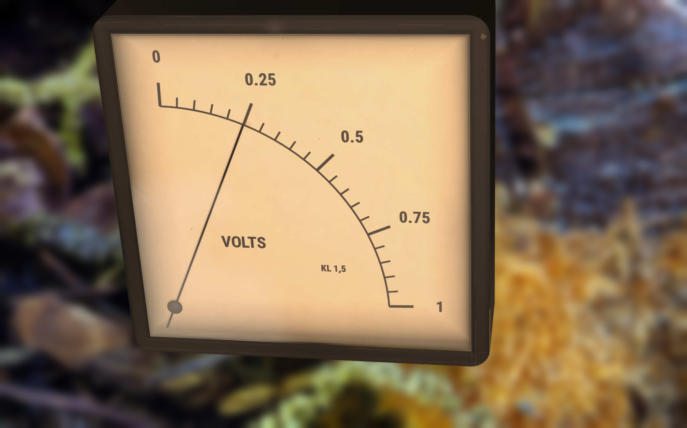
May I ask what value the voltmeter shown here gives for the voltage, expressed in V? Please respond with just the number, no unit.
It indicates 0.25
